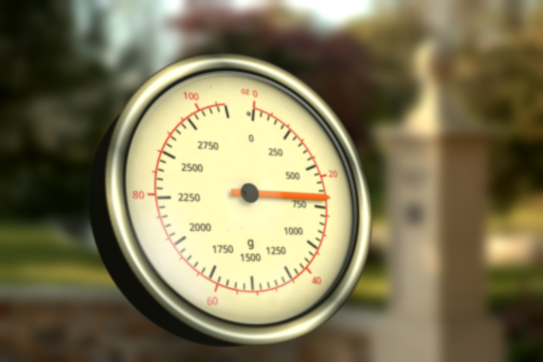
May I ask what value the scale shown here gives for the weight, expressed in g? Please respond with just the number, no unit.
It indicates 700
